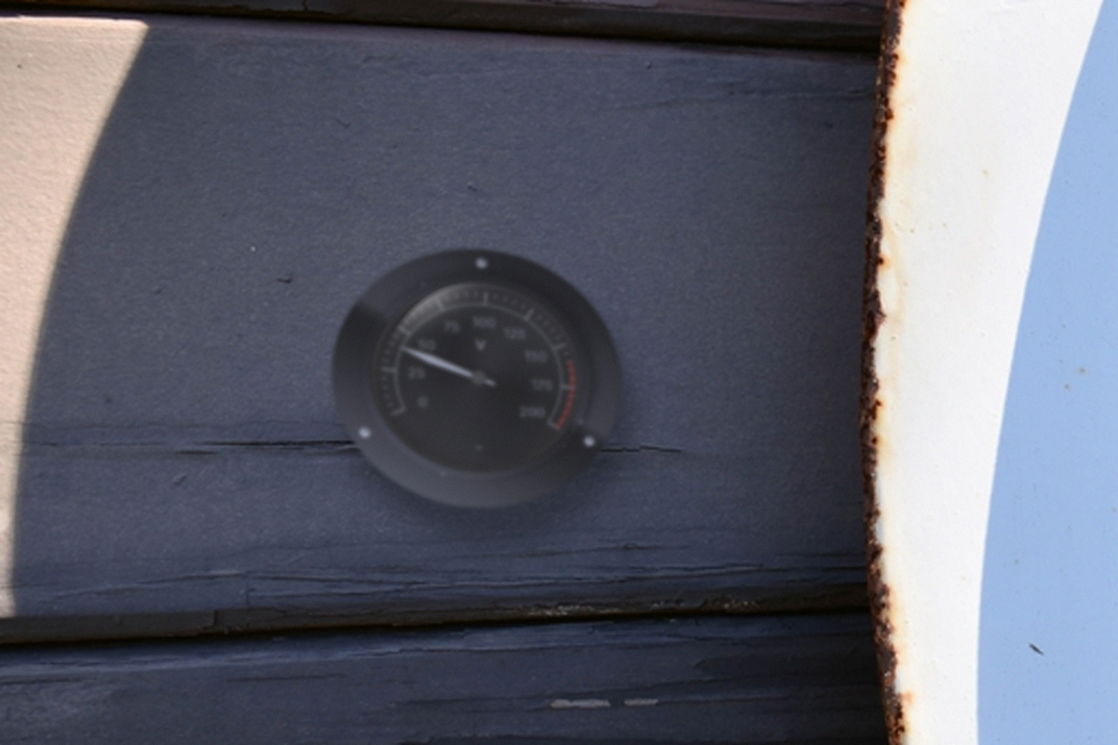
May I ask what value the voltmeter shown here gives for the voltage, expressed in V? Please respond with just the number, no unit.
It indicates 40
